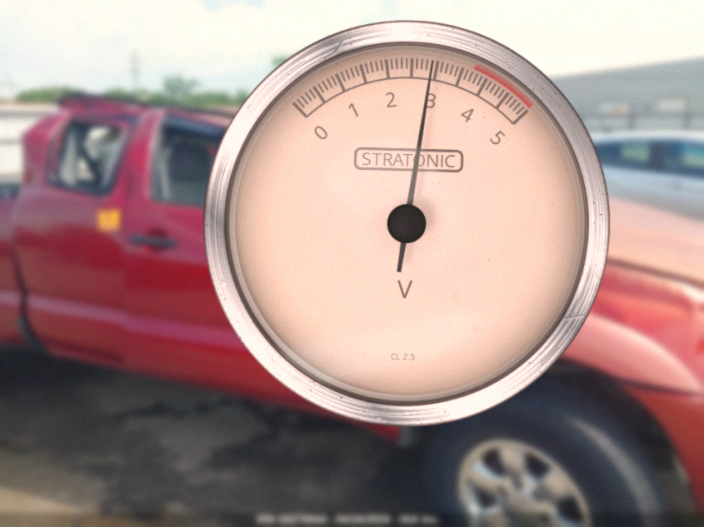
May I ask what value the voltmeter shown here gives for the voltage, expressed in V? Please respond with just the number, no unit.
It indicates 2.9
